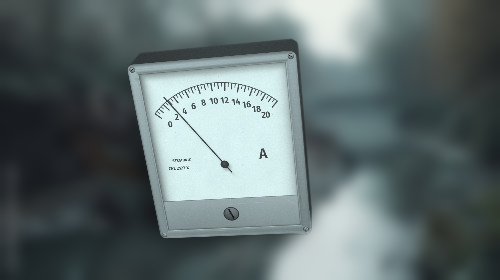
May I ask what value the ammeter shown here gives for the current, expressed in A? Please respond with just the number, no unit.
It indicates 3
